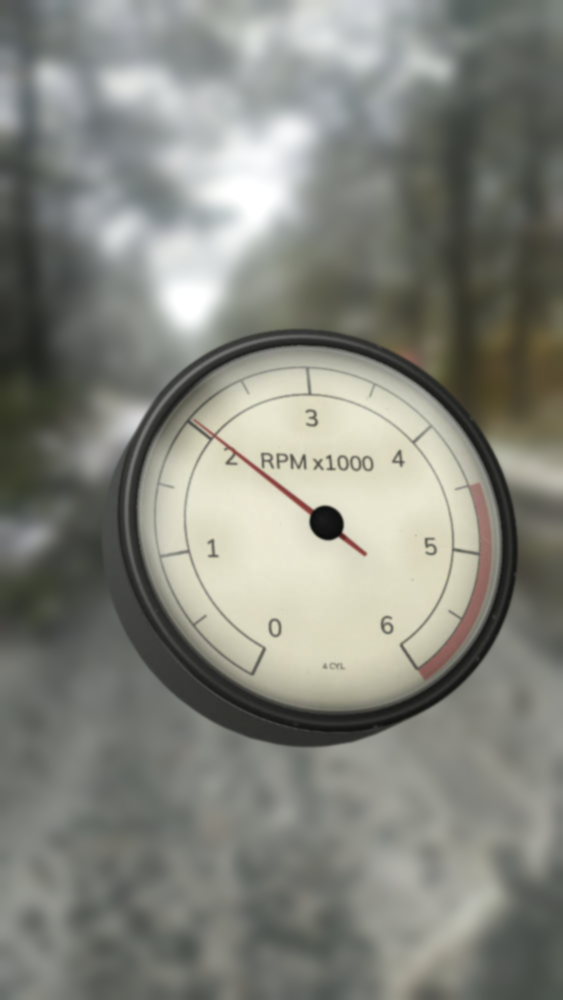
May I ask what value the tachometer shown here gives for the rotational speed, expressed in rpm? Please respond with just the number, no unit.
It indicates 2000
